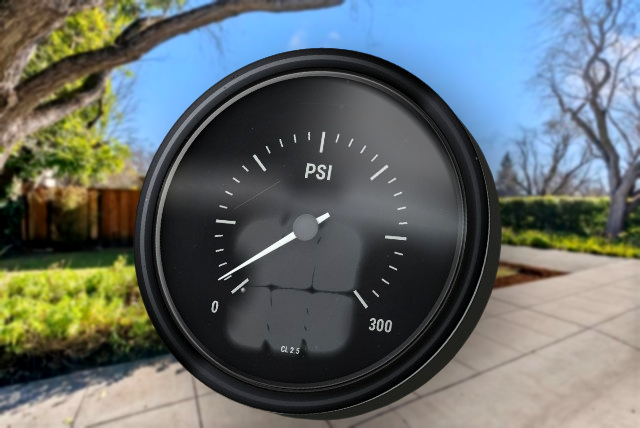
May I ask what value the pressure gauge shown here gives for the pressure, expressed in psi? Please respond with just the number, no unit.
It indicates 10
